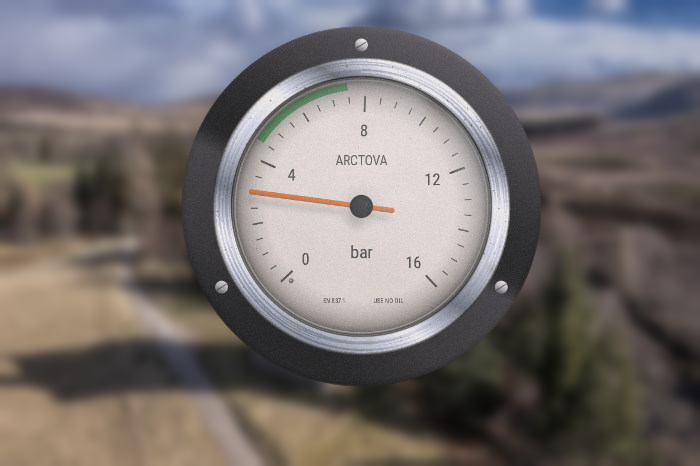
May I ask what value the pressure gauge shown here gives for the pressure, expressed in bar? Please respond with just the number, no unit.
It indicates 3
